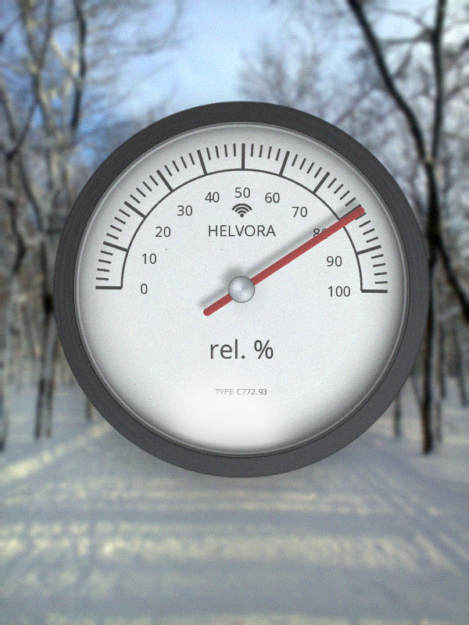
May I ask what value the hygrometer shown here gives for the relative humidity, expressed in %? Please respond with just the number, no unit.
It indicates 81
